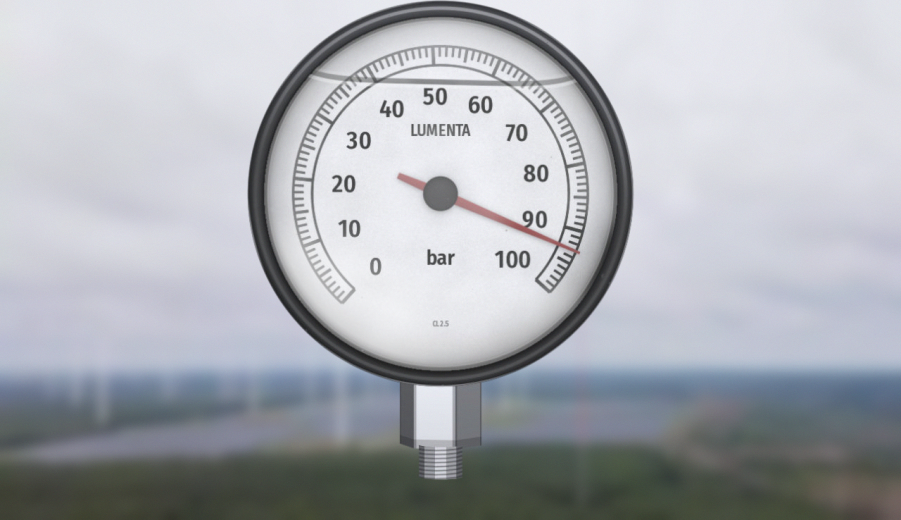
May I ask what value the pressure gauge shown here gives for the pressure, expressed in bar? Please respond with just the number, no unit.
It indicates 93
